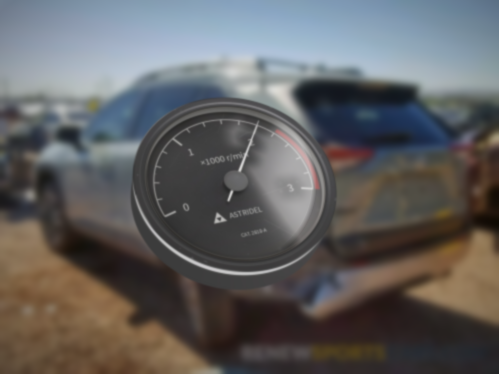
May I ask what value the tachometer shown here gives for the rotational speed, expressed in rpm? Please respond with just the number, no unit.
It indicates 2000
